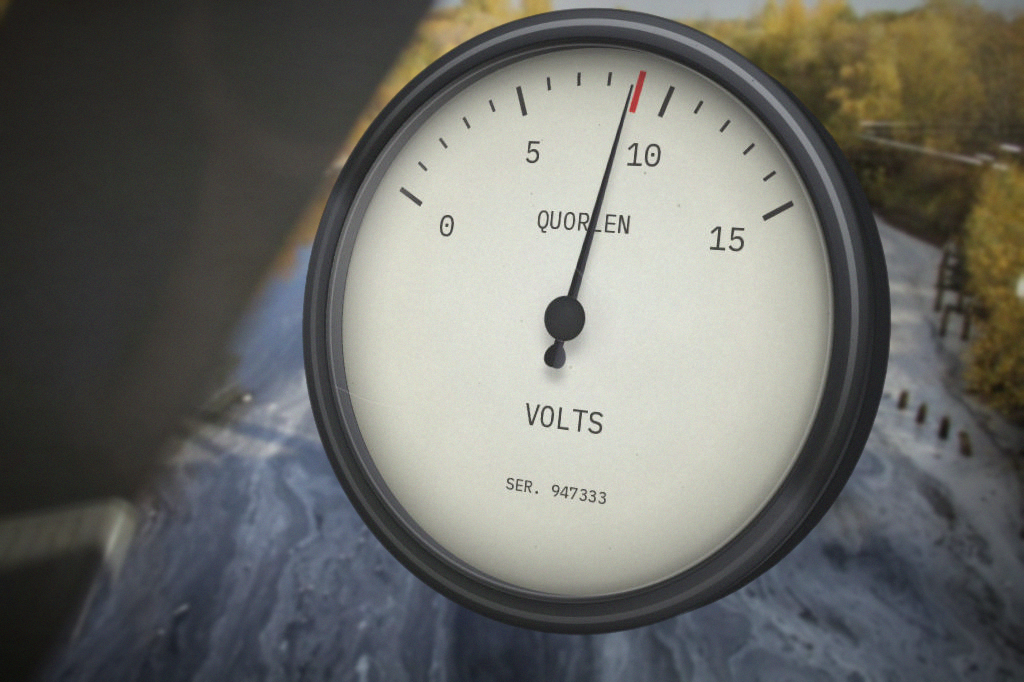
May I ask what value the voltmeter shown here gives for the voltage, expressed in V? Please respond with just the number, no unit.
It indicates 9
